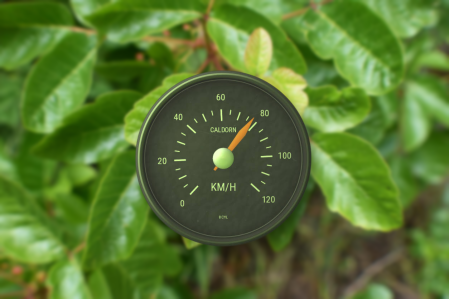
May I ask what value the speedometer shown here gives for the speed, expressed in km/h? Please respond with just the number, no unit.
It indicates 77.5
